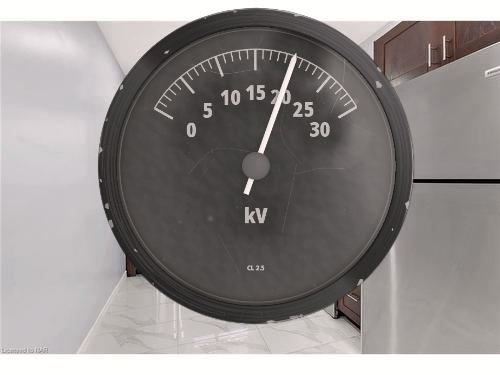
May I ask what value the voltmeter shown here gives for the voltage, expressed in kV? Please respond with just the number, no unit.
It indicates 20
